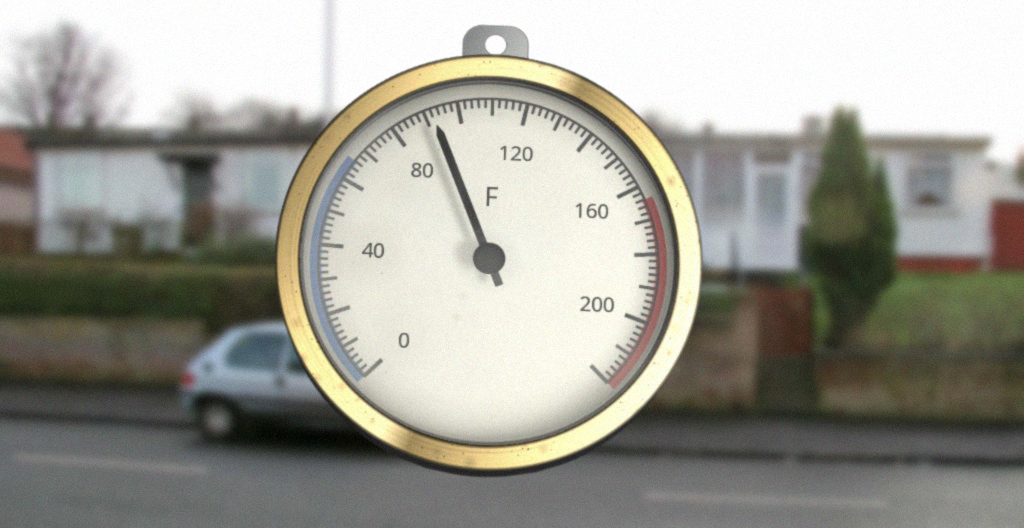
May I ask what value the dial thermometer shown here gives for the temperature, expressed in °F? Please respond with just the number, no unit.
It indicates 92
